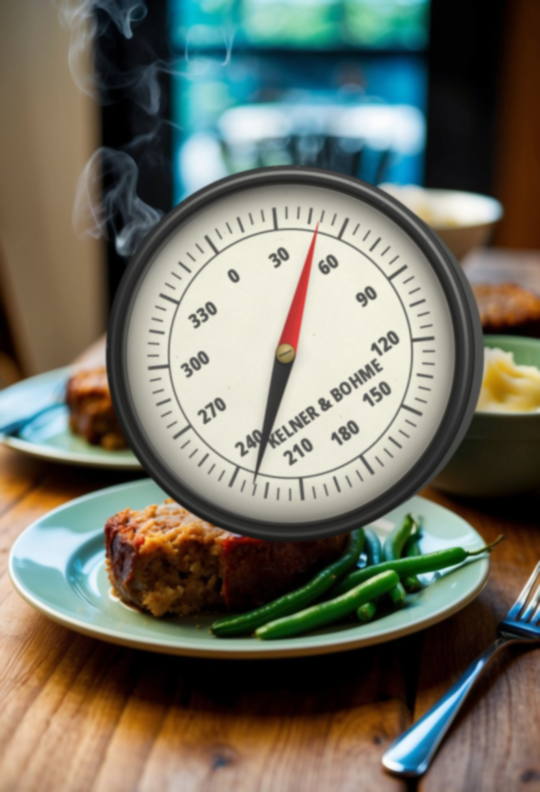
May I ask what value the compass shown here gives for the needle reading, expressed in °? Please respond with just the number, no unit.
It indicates 50
